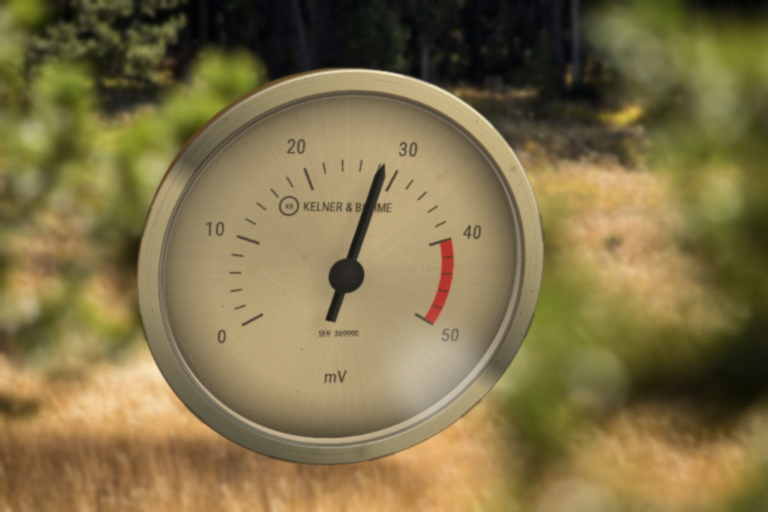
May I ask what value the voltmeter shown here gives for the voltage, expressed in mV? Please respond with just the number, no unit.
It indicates 28
